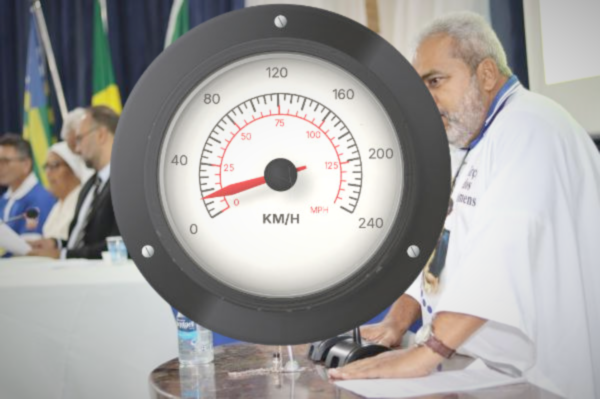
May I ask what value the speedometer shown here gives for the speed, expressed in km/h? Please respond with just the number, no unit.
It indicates 15
